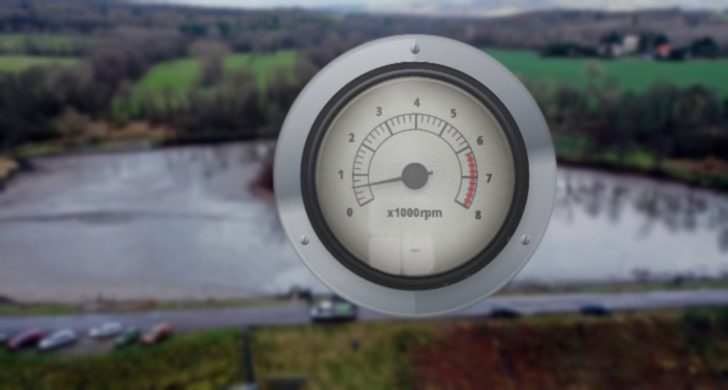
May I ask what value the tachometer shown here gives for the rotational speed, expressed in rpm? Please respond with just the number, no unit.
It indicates 600
